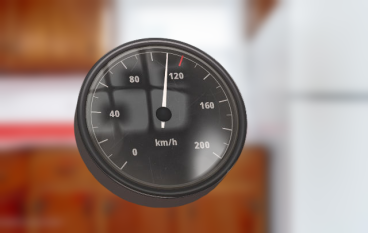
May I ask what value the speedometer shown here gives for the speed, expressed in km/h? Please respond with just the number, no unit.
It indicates 110
